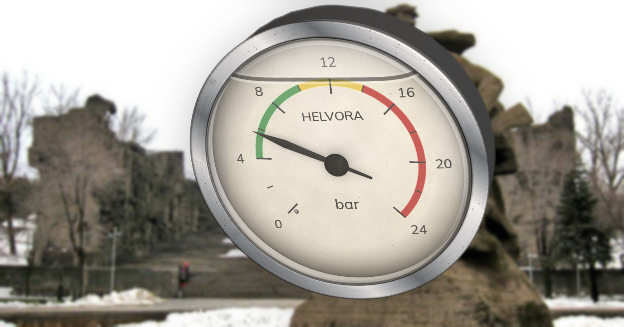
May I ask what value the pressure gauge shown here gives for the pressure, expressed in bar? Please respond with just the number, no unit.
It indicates 6
